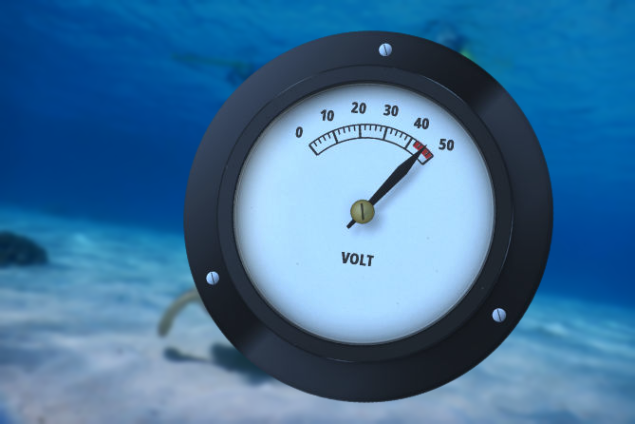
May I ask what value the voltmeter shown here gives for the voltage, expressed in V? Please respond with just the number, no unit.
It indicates 46
